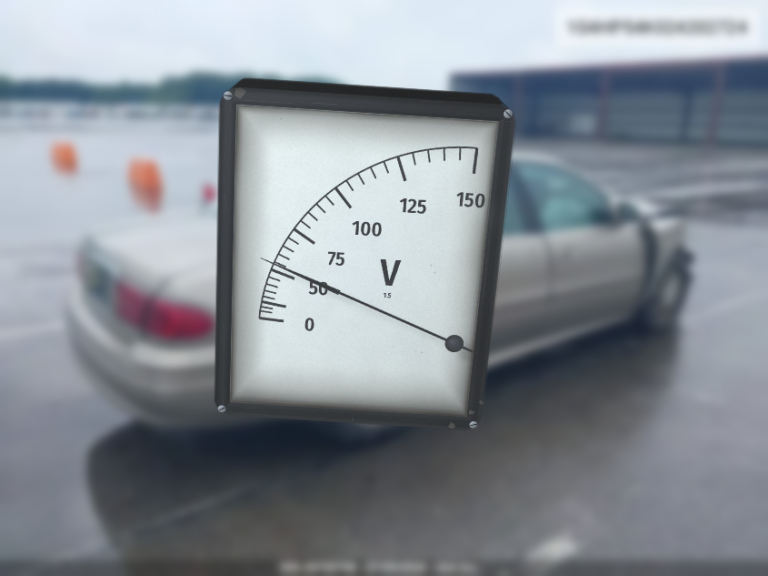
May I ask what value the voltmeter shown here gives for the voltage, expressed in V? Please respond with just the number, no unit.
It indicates 55
